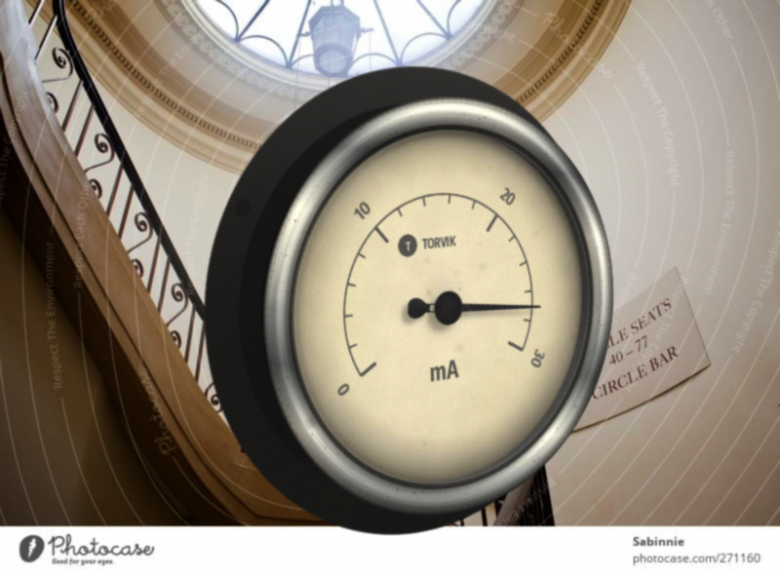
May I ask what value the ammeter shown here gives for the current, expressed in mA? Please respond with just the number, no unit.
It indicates 27
